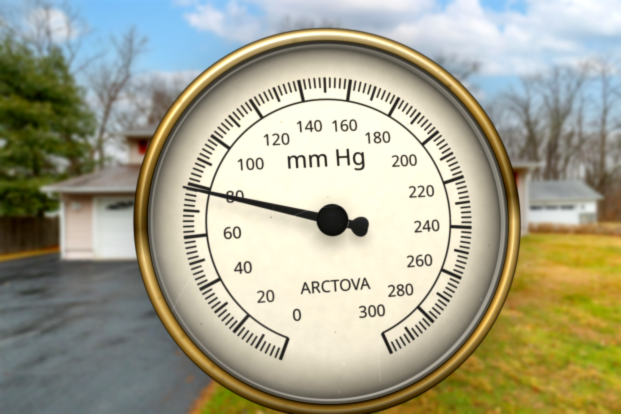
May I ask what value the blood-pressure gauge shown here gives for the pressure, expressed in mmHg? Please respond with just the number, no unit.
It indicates 78
